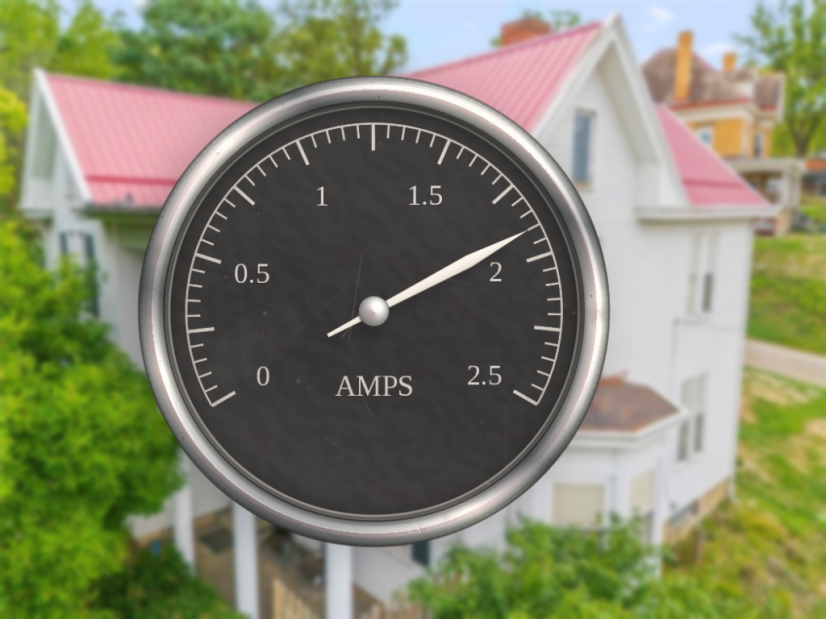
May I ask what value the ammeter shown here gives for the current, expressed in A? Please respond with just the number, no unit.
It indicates 1.9
